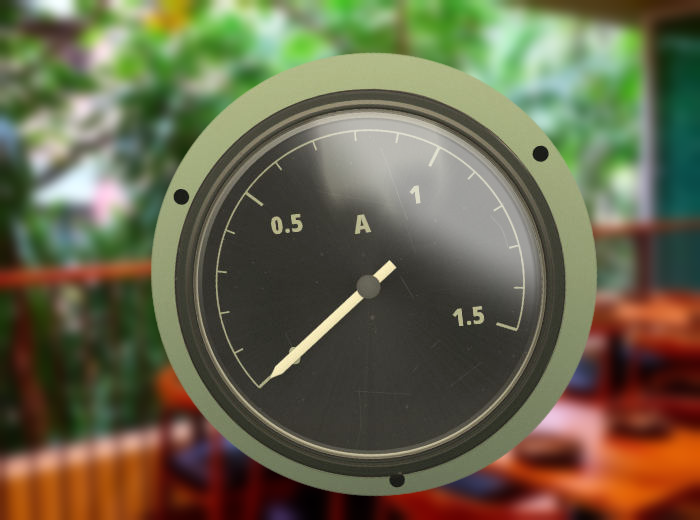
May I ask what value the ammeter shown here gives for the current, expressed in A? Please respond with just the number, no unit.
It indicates 0
